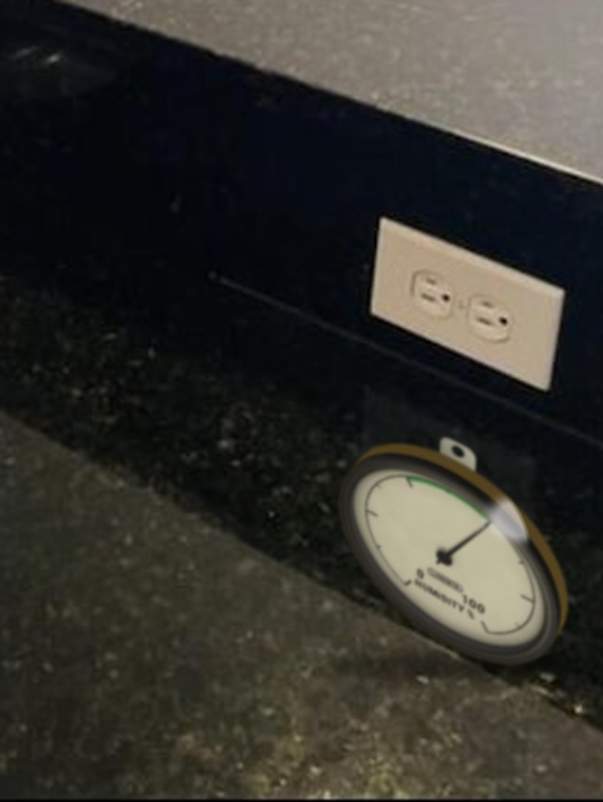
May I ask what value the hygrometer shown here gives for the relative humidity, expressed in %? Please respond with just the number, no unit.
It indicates 60
